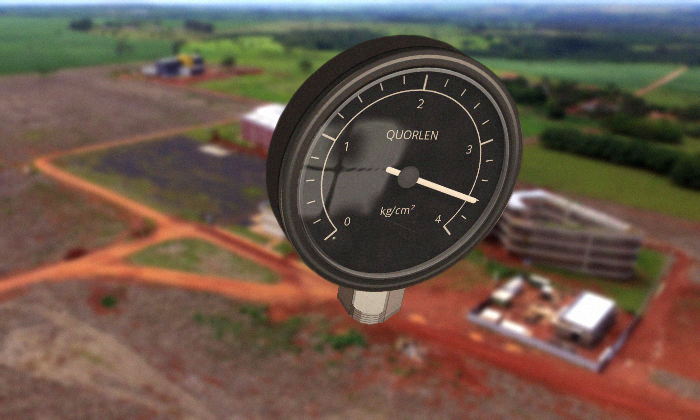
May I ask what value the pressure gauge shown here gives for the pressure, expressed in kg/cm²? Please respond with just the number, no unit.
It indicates 3.6
